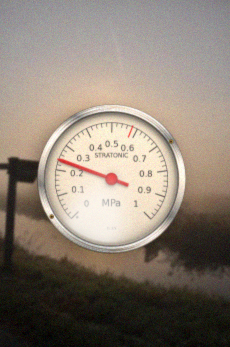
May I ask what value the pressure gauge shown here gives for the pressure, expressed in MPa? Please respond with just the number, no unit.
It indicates 0.24
